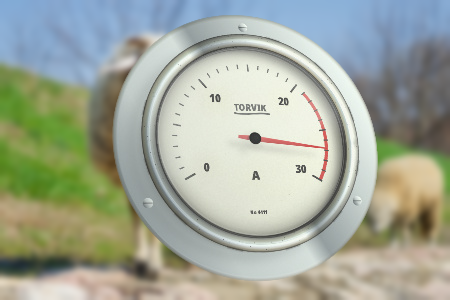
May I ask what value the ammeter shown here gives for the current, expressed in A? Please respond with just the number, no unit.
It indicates 27
